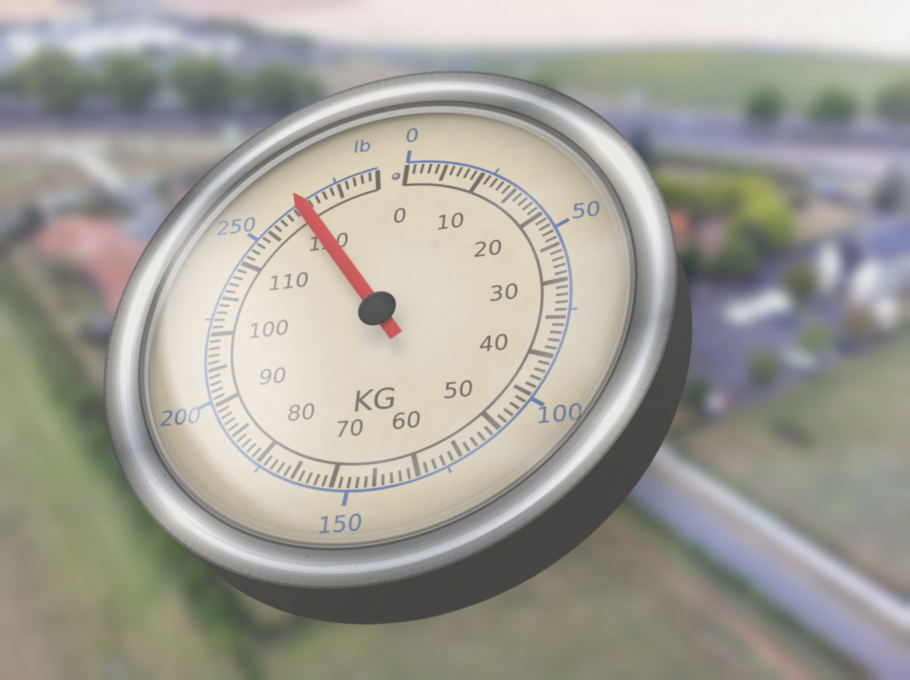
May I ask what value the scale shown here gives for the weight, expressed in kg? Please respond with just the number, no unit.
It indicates 120
